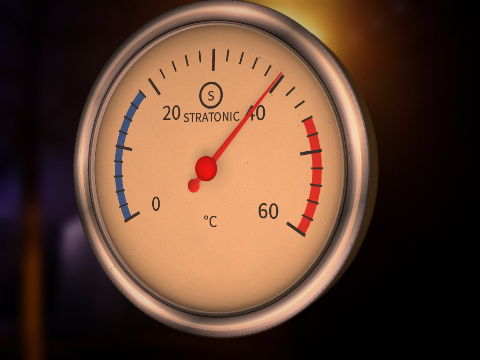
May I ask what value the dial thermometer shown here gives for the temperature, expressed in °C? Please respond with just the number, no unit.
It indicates 40
